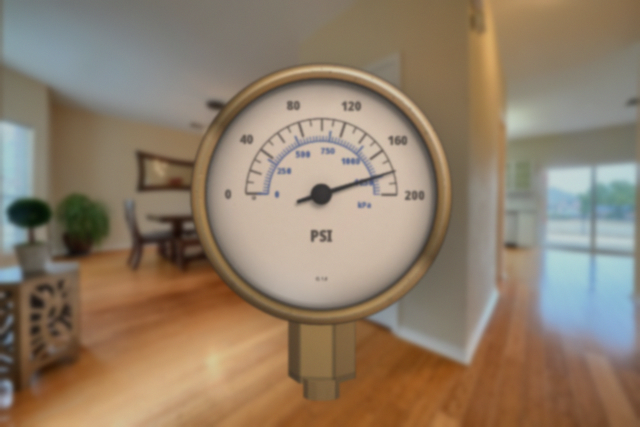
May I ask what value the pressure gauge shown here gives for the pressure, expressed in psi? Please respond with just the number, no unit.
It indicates 180
